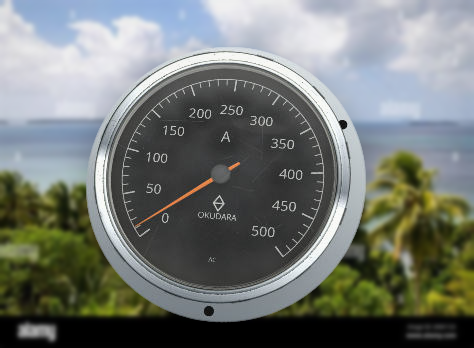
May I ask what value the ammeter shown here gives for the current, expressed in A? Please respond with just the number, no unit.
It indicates 10
